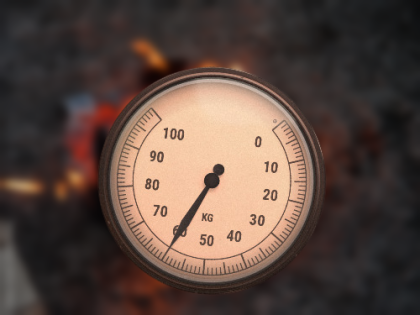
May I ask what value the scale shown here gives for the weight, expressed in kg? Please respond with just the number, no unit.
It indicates 60
